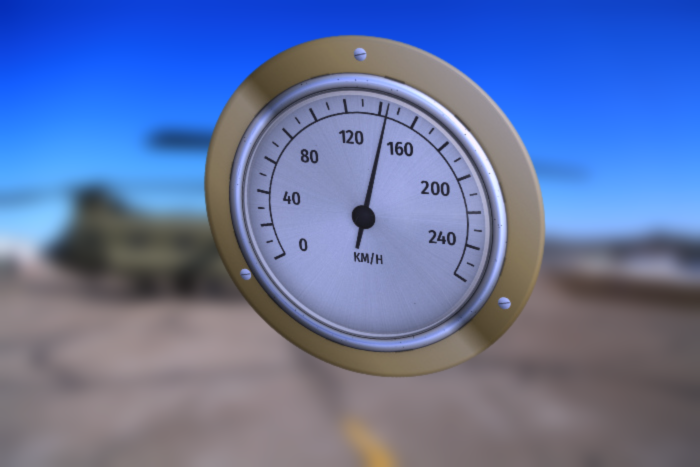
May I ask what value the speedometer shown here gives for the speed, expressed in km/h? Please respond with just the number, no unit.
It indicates 145
